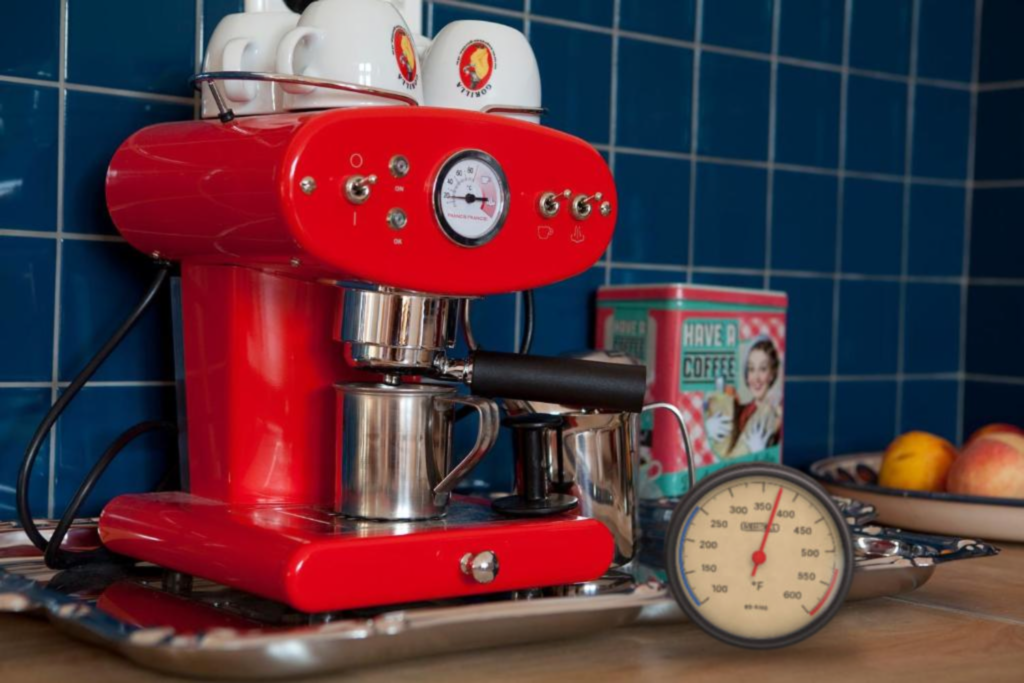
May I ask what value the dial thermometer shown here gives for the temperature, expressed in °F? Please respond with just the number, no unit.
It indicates 375
